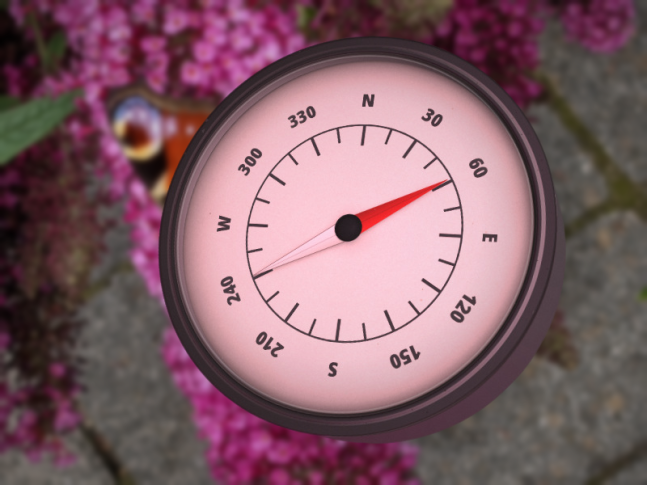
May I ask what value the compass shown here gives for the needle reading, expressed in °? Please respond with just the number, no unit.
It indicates 60
